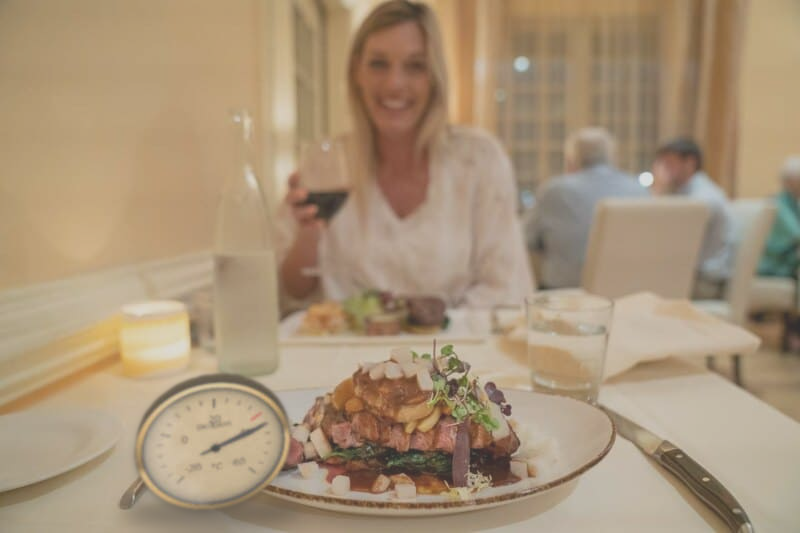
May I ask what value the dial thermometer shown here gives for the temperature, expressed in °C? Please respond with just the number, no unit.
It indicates 40
